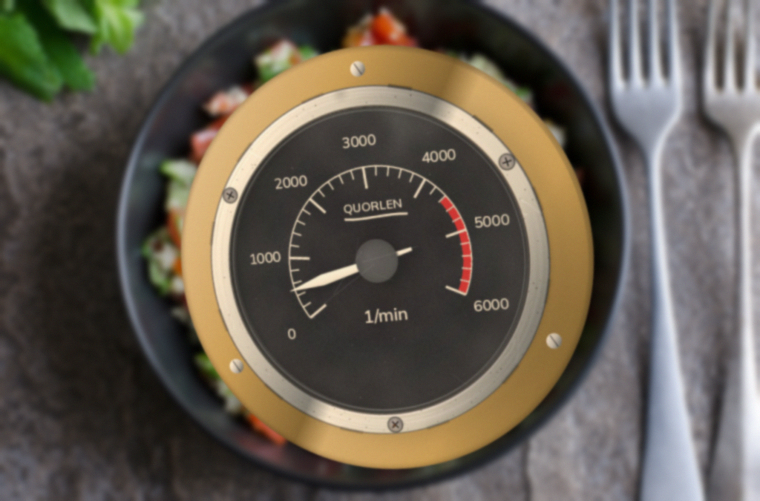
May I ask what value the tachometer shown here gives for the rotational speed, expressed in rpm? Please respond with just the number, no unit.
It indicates 500
